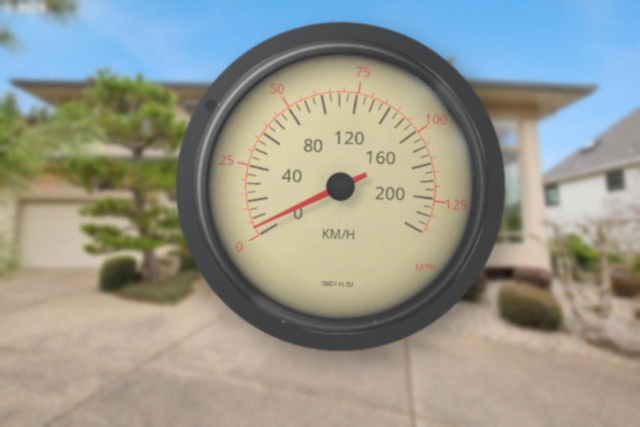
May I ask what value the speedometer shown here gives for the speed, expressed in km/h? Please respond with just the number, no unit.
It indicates 5
